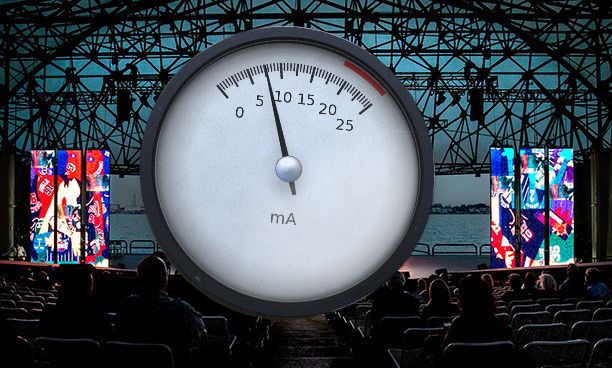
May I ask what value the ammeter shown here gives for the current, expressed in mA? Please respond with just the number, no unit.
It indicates 7.5
